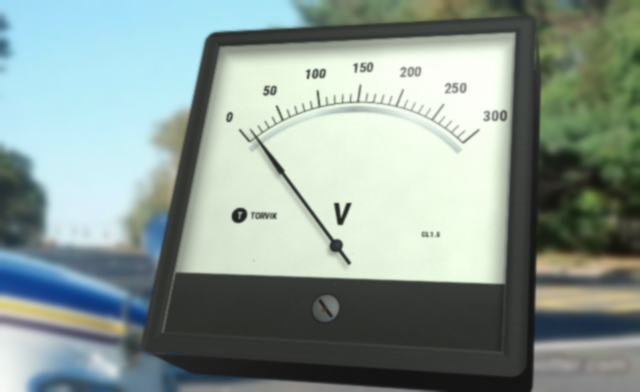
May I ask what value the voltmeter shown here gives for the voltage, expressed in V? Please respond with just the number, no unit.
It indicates 10
